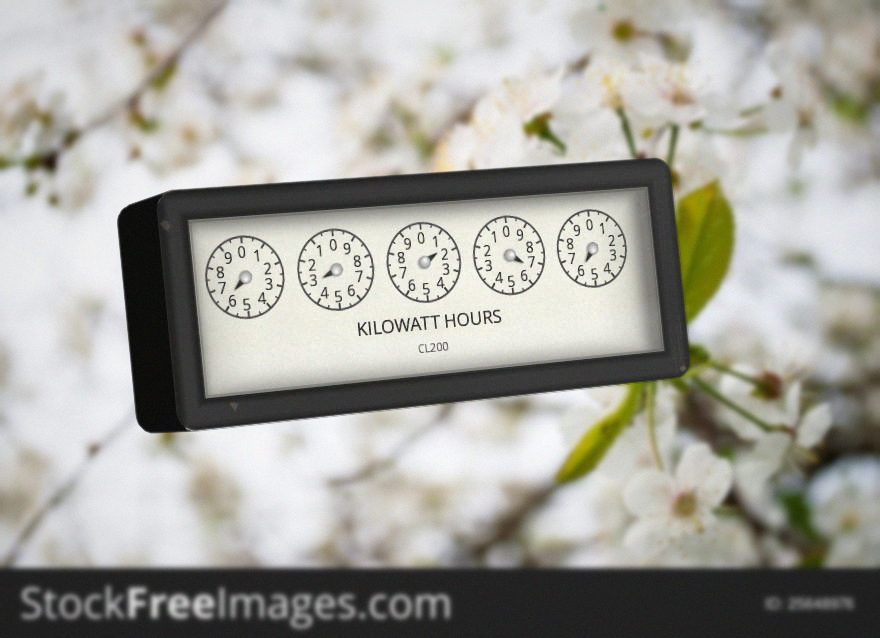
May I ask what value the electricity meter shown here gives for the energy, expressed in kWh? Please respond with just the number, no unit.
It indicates 63166
